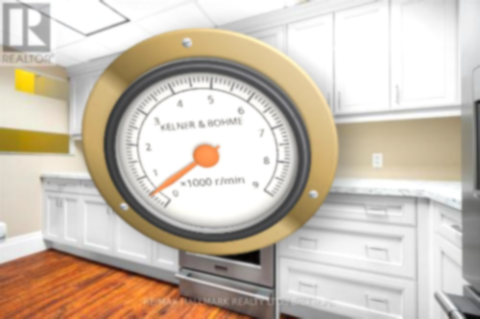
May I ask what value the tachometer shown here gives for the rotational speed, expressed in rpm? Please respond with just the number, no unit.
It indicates 500
